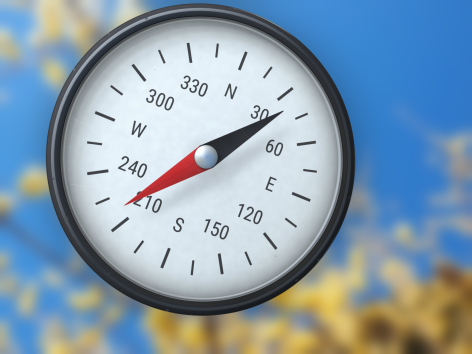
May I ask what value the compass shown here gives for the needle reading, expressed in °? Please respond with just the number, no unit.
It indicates 217.5
